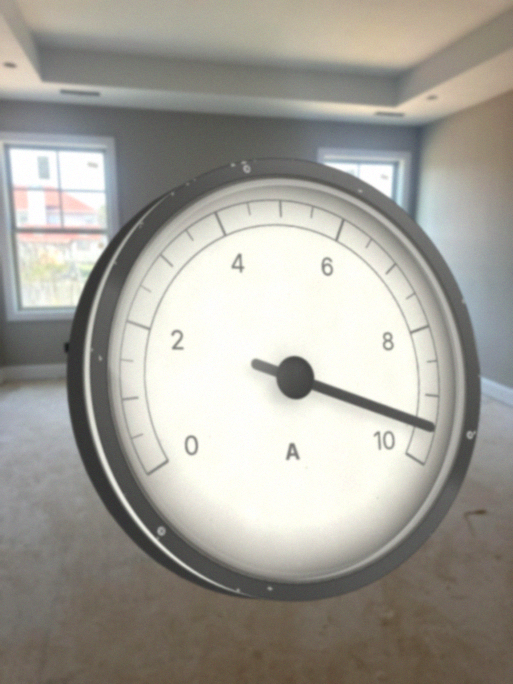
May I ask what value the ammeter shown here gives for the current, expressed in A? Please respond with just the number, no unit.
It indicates 9.5
